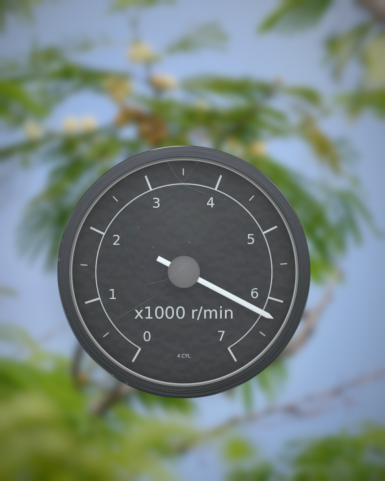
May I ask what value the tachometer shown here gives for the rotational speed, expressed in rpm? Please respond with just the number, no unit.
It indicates 6250
